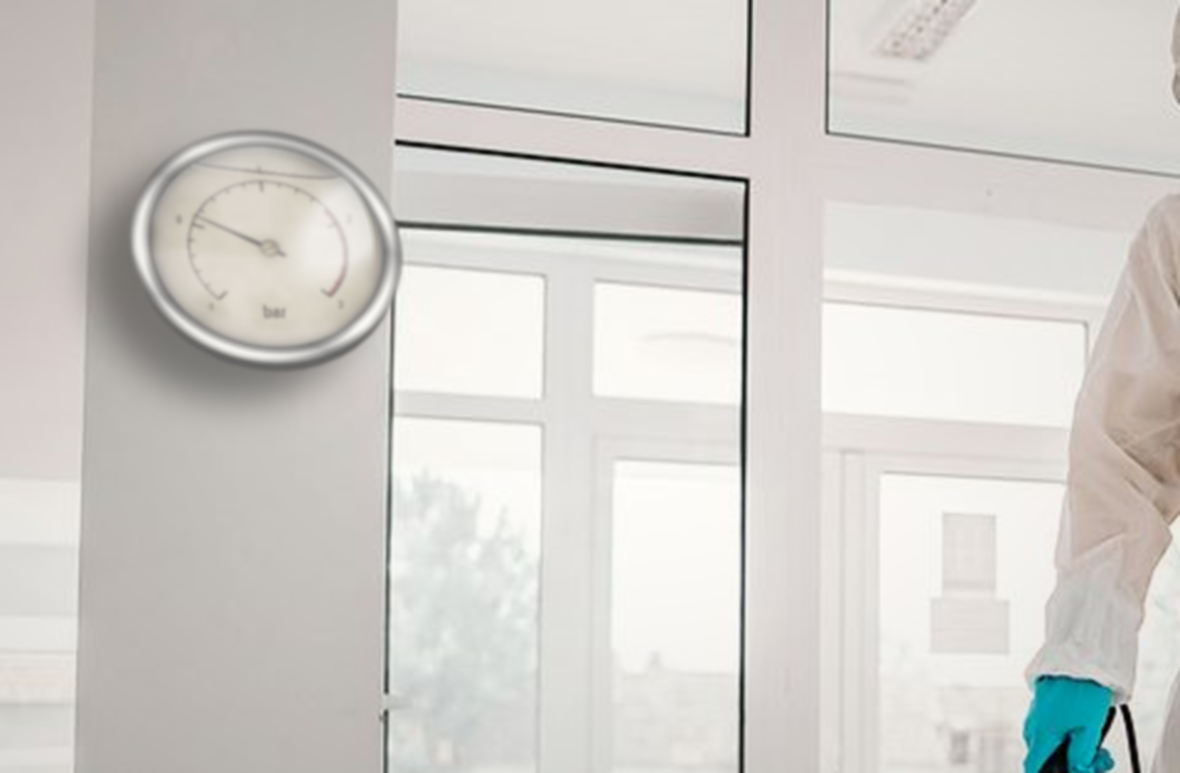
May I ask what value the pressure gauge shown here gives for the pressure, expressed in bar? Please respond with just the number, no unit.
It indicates 0.1
